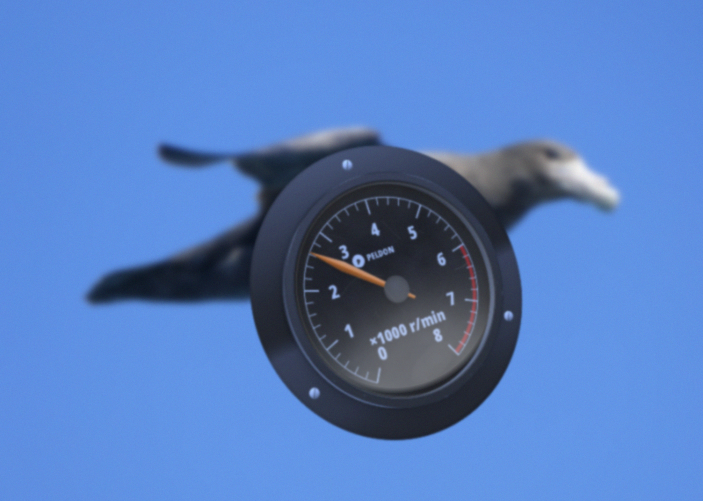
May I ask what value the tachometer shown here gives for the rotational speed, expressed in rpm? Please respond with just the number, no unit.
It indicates 2600
